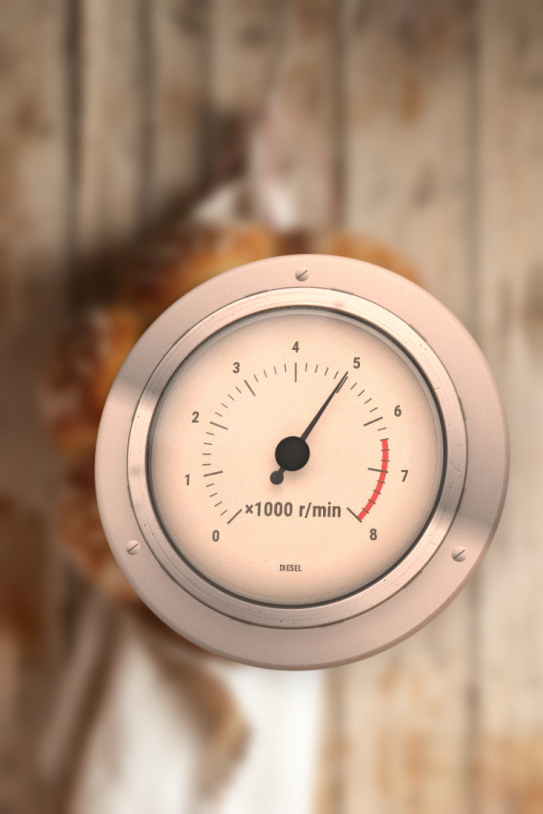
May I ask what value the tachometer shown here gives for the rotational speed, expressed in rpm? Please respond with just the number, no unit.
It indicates 5000
